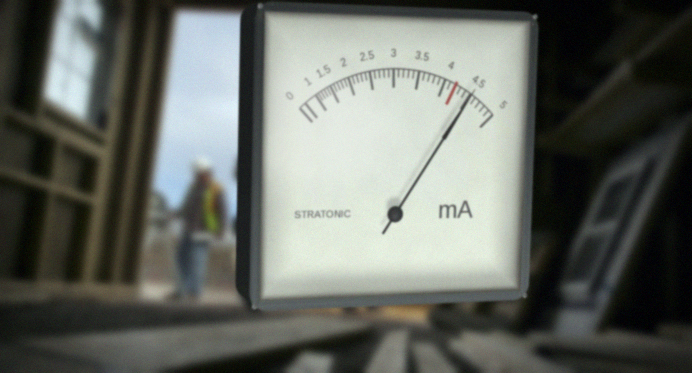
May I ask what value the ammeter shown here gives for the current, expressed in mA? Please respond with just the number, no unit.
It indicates 4.5
